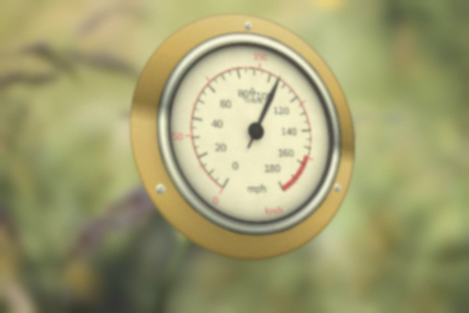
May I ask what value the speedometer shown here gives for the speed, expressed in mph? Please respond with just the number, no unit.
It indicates 105
